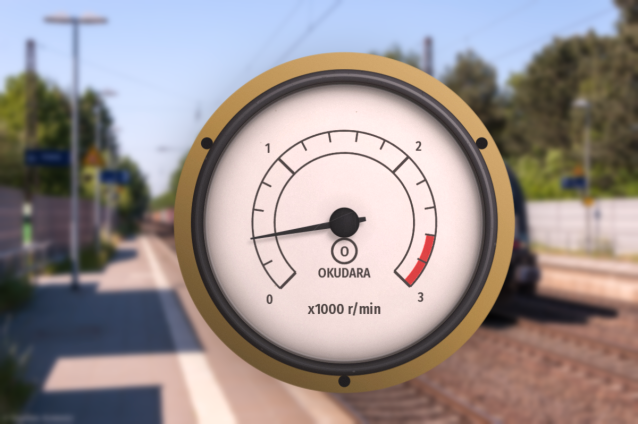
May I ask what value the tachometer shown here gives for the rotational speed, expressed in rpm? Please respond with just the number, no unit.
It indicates 400
